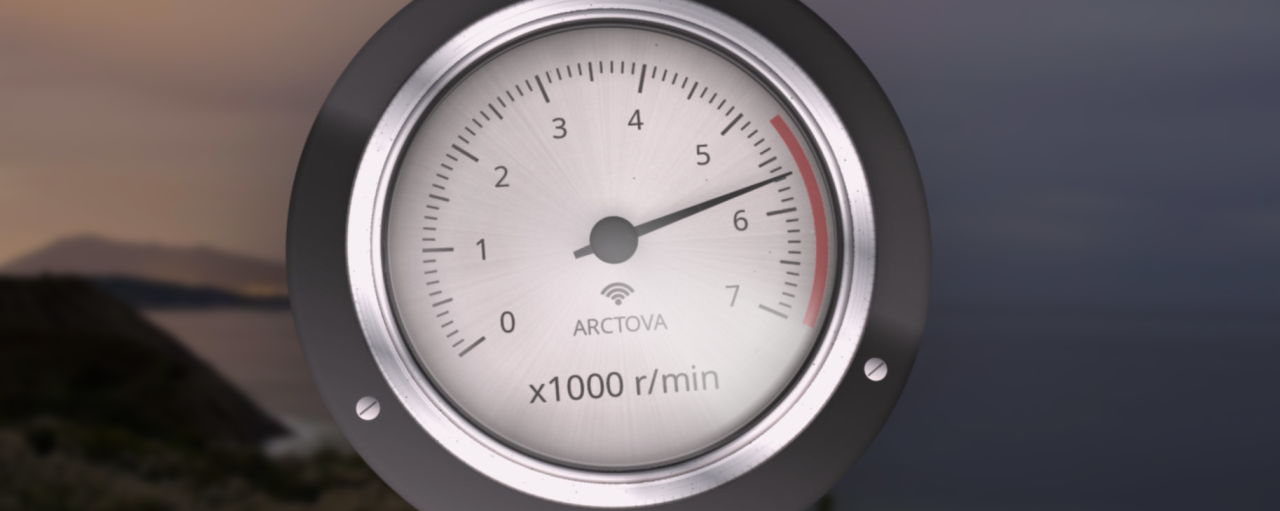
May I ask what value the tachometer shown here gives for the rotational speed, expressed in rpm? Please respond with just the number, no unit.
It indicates 5700
